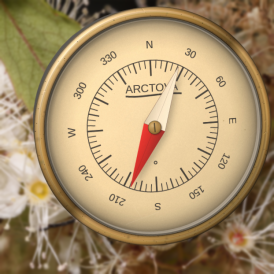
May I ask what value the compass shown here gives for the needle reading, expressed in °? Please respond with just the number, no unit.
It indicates 205
